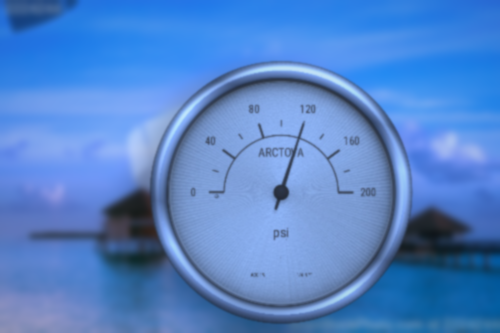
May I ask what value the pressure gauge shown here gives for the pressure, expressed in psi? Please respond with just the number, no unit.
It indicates 120
